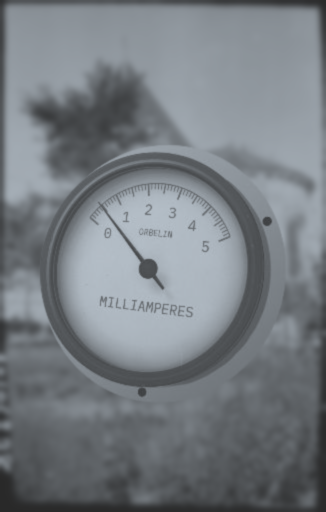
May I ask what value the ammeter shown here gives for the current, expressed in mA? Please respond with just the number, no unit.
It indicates 0.5
